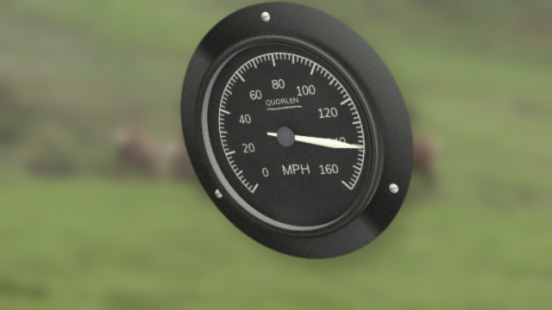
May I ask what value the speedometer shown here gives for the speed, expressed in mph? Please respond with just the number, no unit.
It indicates 140
